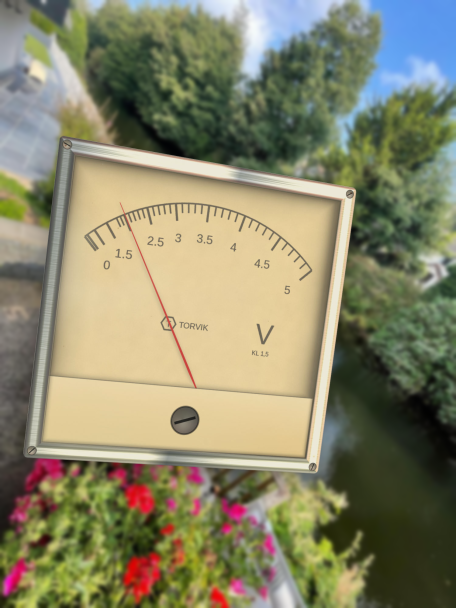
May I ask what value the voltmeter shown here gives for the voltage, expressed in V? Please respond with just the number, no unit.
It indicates 2
